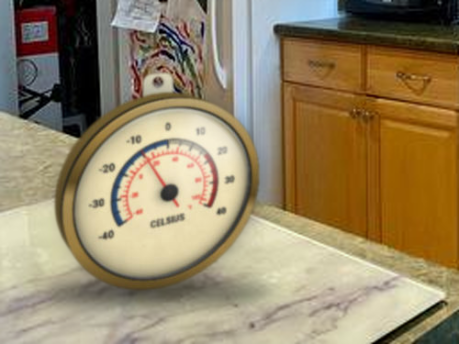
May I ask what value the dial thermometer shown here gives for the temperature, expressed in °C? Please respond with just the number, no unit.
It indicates -10
